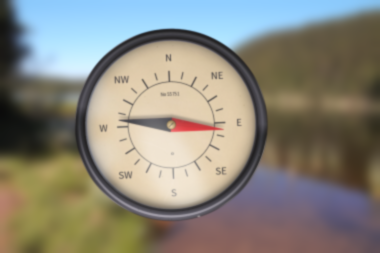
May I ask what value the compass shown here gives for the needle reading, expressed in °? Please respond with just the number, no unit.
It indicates 97.5
